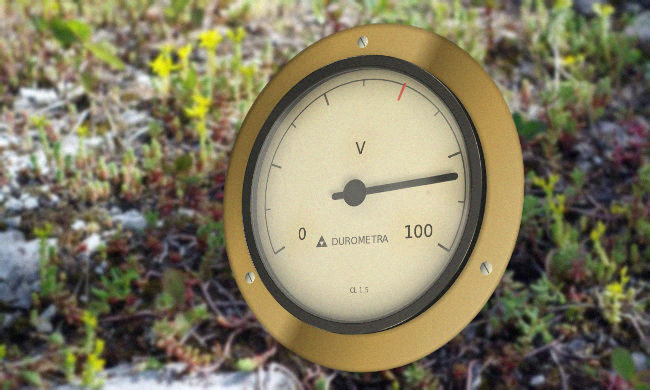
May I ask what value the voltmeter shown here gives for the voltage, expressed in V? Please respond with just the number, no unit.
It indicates 85
